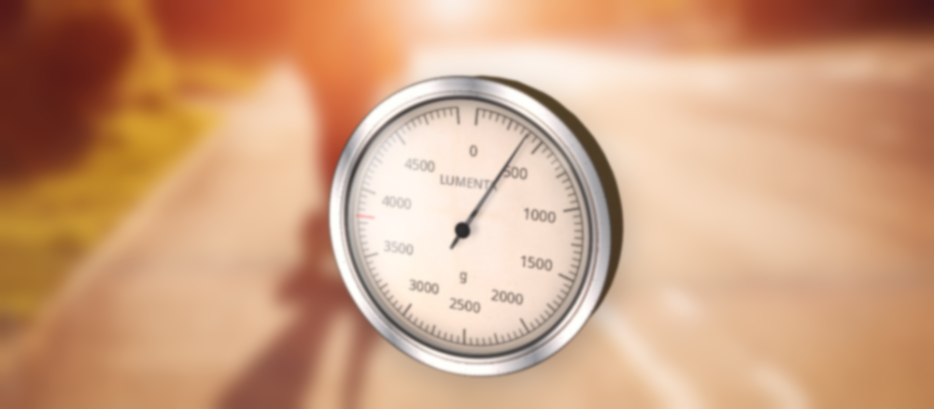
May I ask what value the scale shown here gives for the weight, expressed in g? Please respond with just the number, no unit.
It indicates 400
